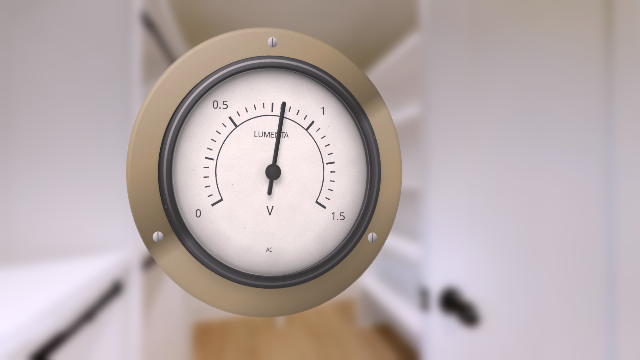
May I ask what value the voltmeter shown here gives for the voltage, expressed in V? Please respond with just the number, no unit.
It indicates 0.8
